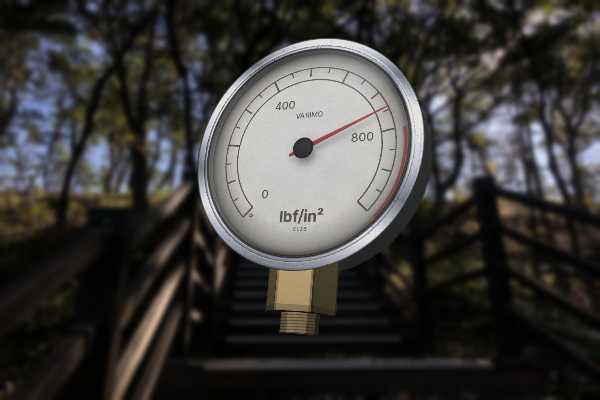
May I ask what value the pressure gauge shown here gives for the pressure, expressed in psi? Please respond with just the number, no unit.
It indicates 750
